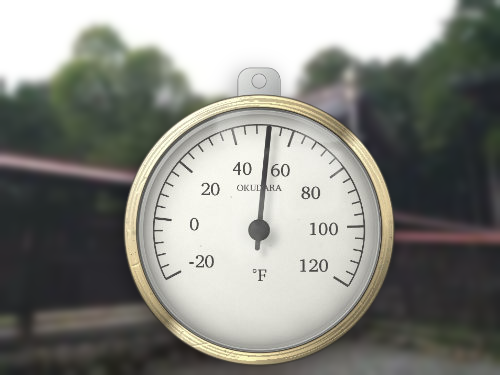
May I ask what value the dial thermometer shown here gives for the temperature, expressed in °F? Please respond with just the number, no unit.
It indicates 52
